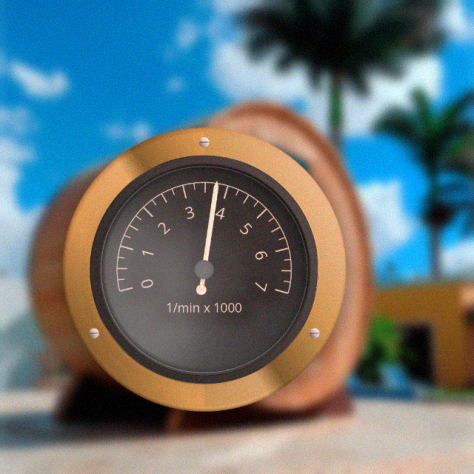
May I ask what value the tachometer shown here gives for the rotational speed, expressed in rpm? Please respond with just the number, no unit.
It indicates 3750
